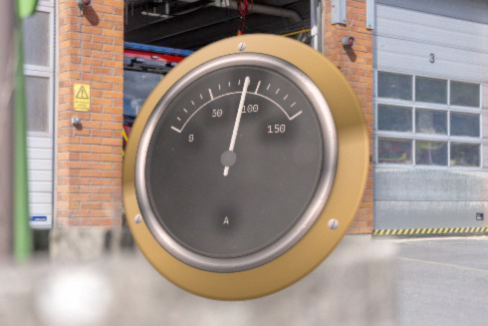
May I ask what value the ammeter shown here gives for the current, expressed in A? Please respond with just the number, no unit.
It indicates 90
